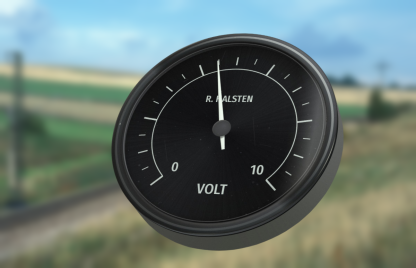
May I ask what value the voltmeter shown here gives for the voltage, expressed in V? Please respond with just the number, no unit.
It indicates 4.5
